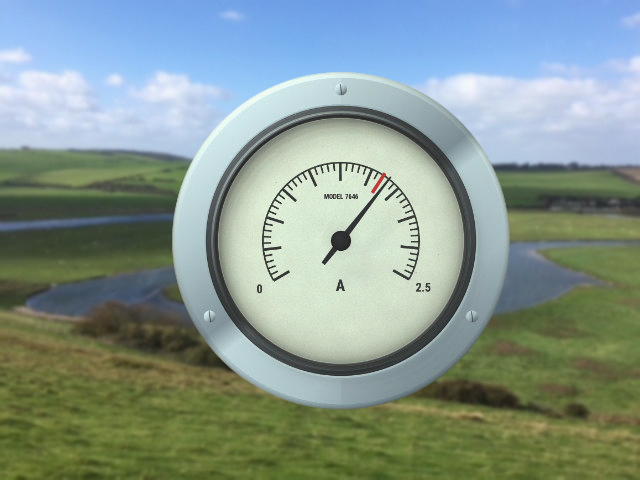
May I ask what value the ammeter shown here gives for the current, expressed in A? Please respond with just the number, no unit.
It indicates 1.65
